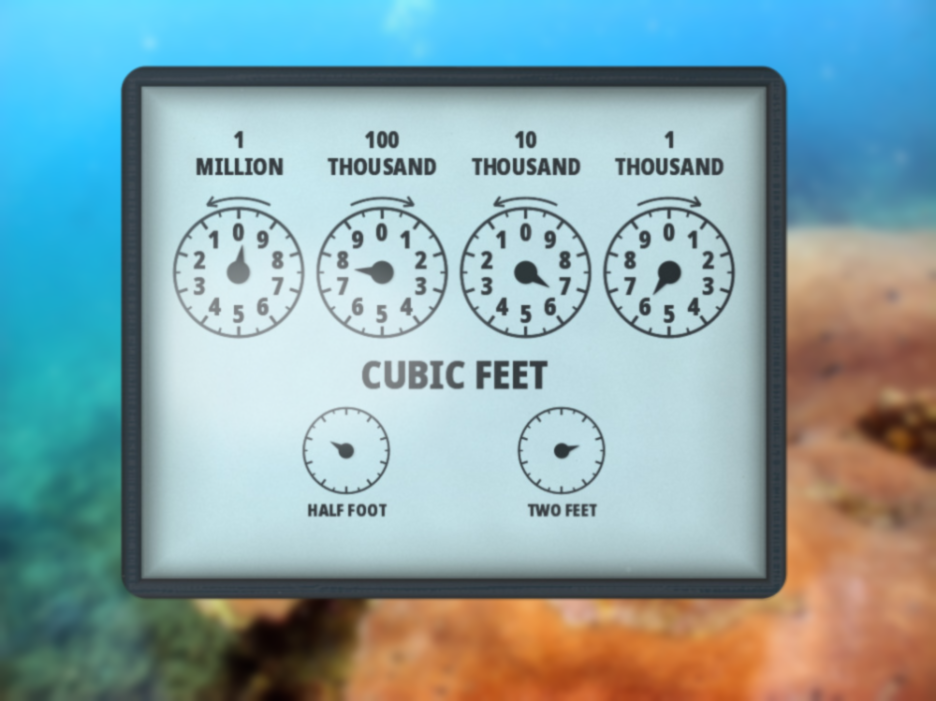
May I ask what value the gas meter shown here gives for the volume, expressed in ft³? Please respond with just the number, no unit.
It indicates 976600
